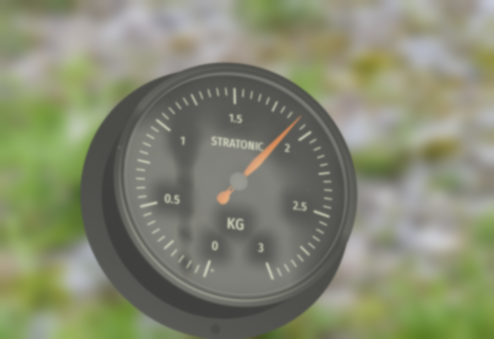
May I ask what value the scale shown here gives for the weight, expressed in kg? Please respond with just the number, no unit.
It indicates 1.9
